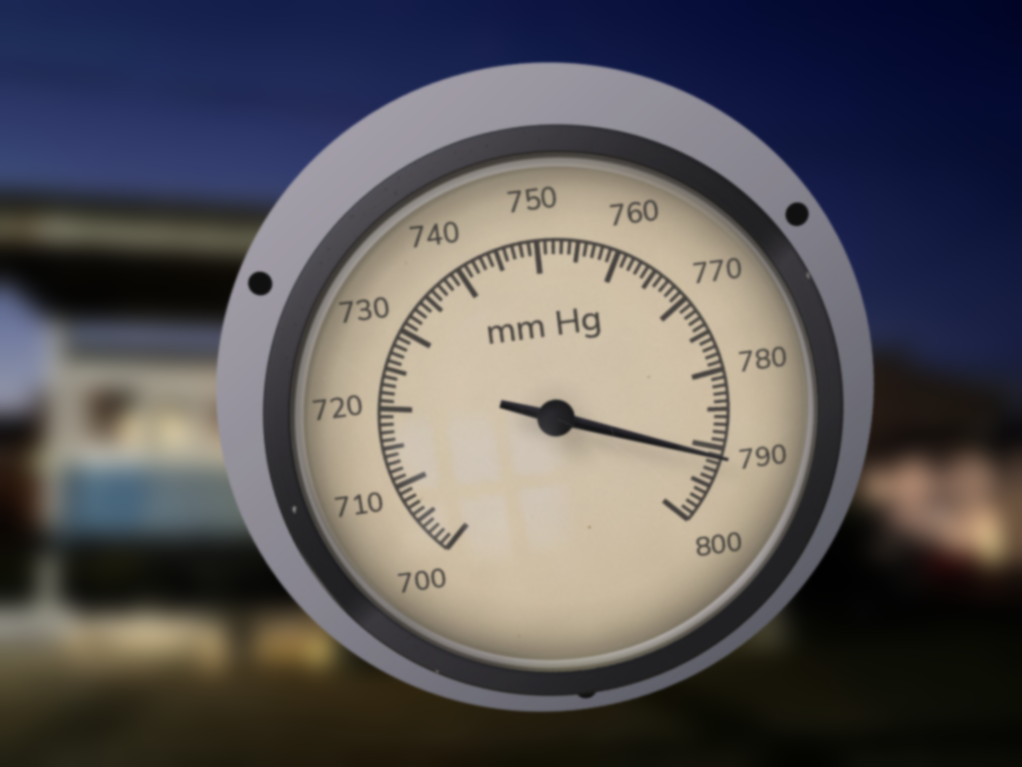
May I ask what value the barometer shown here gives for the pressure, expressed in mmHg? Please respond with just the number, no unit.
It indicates 791
